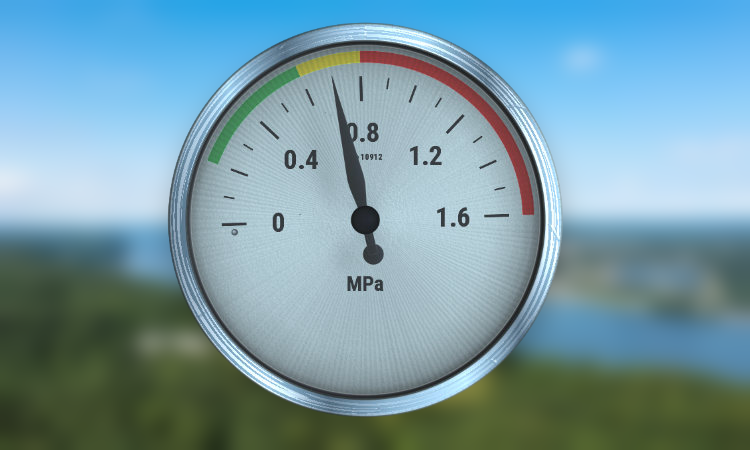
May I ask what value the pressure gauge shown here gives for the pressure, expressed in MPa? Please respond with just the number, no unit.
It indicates 0.7
